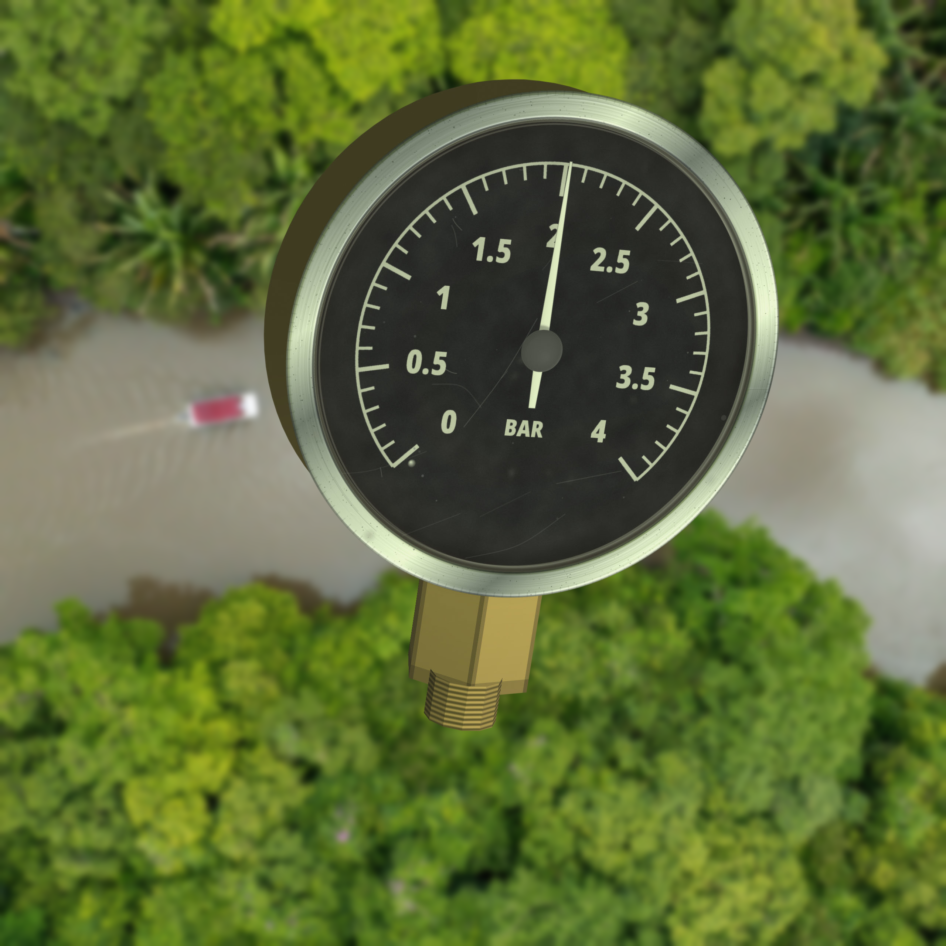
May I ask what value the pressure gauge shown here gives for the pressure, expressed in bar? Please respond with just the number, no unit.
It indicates 2
